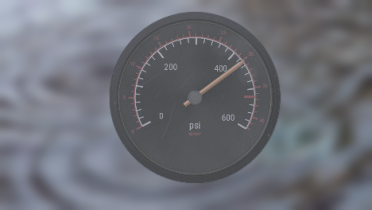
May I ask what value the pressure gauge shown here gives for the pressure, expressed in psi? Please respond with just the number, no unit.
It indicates 430
